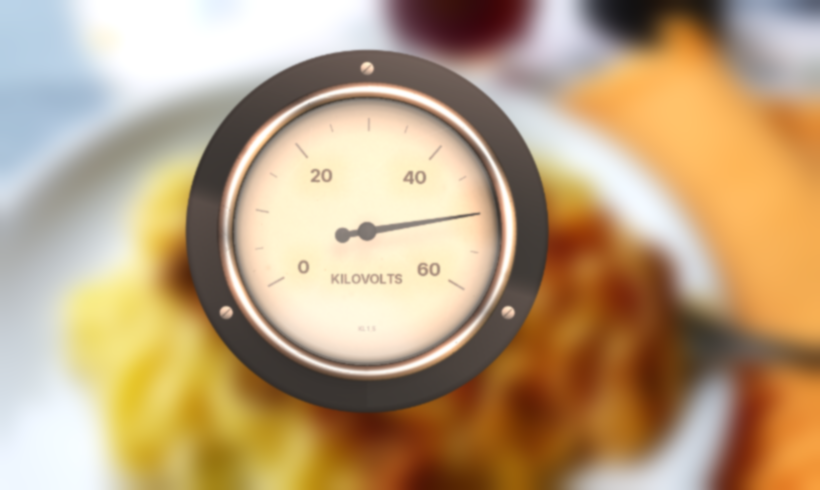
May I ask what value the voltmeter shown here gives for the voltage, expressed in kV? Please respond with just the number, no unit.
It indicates 50
